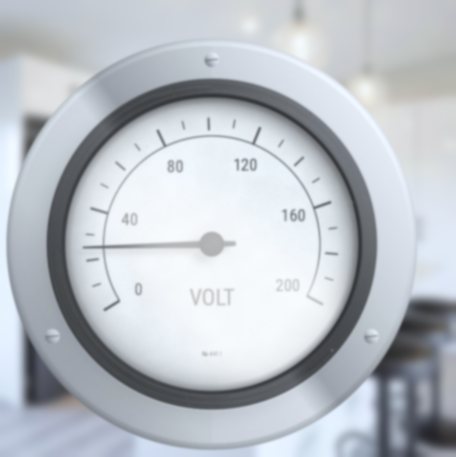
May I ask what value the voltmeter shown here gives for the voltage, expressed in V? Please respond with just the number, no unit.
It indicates 25
